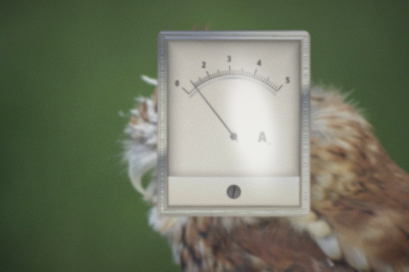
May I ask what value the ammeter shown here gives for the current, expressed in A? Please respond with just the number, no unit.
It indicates 1
